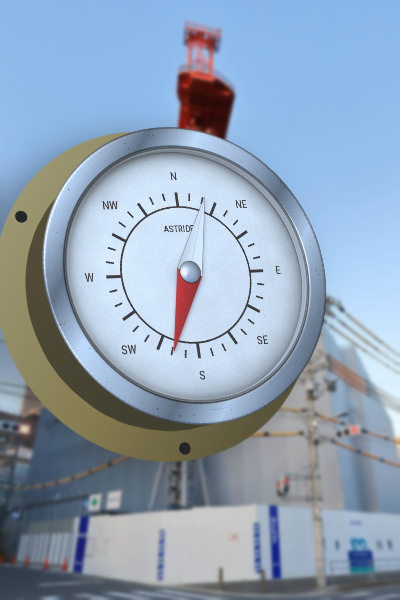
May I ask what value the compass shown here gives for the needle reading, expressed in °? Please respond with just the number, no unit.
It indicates 200
